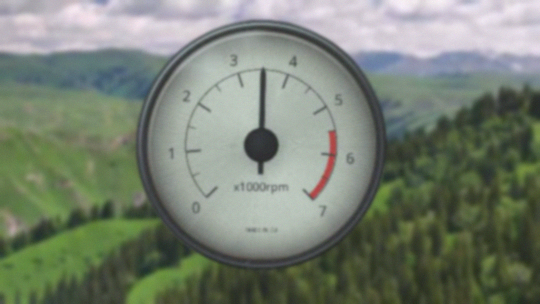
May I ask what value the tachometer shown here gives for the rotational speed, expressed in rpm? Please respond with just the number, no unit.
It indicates 3500
